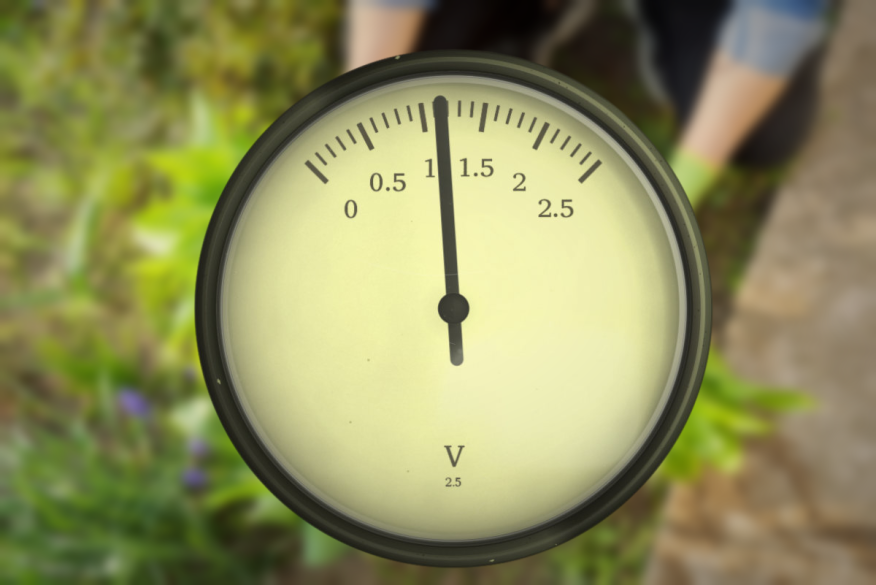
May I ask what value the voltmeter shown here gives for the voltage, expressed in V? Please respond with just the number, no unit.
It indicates 1.15
